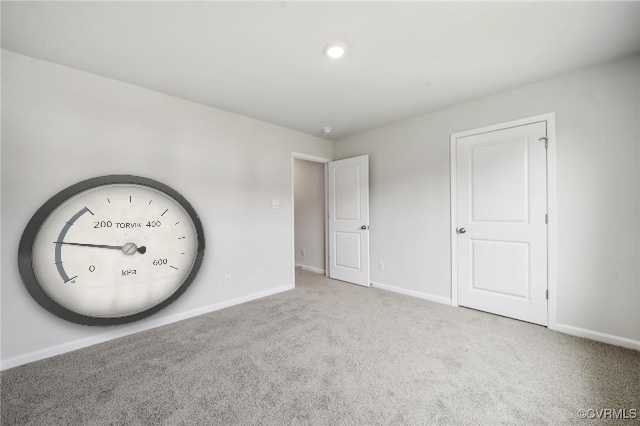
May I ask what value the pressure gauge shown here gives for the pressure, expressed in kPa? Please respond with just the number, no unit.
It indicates 100
